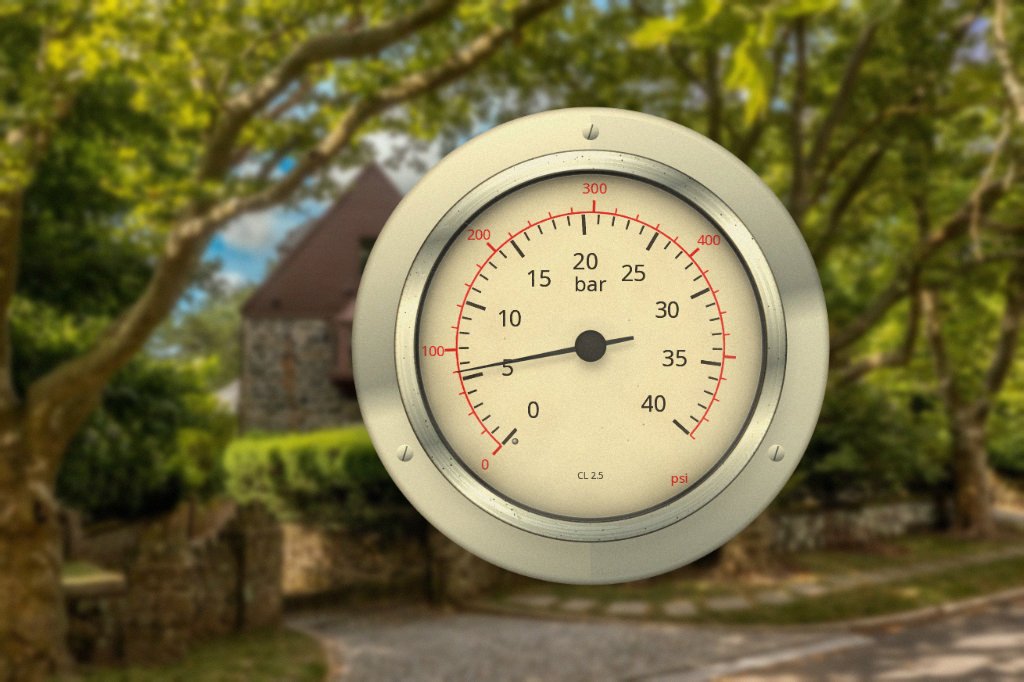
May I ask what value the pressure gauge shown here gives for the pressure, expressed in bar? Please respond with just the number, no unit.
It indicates 5.5
